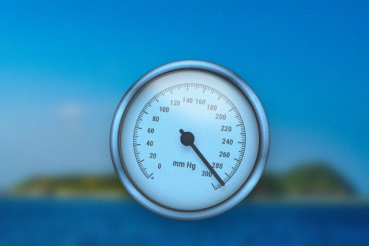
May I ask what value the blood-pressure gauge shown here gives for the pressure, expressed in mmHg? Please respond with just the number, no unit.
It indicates 290
